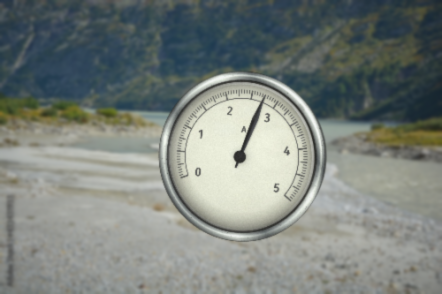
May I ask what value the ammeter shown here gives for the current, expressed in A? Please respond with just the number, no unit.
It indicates 2.75
